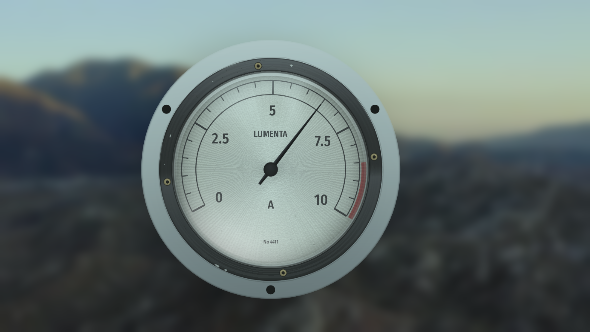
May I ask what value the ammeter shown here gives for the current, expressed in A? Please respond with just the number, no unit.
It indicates 6.5
